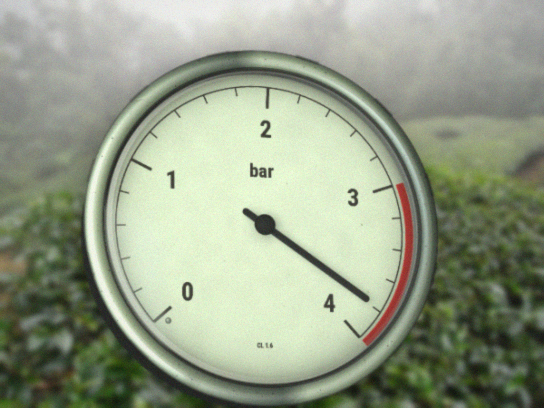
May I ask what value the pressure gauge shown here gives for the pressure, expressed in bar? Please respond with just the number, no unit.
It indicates 3.8
